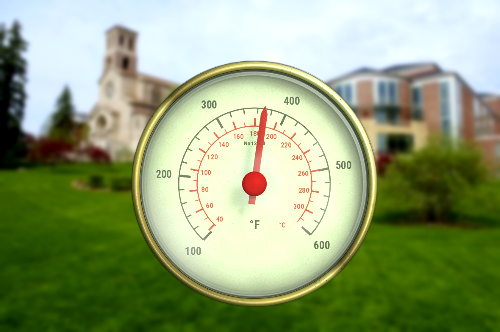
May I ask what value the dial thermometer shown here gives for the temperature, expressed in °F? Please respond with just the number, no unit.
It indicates 370
